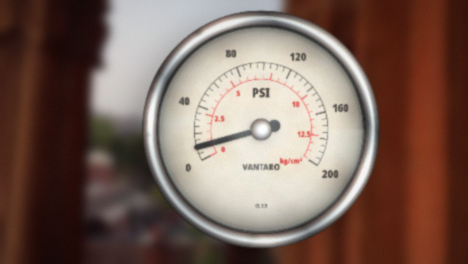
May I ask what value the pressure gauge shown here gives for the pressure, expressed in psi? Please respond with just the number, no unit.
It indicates 10
